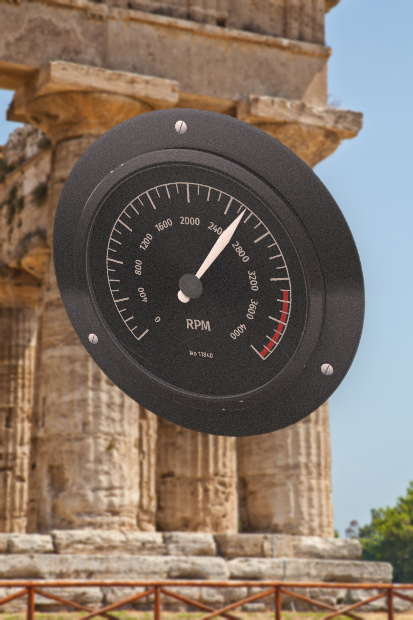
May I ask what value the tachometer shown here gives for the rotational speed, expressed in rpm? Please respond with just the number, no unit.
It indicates 2550
